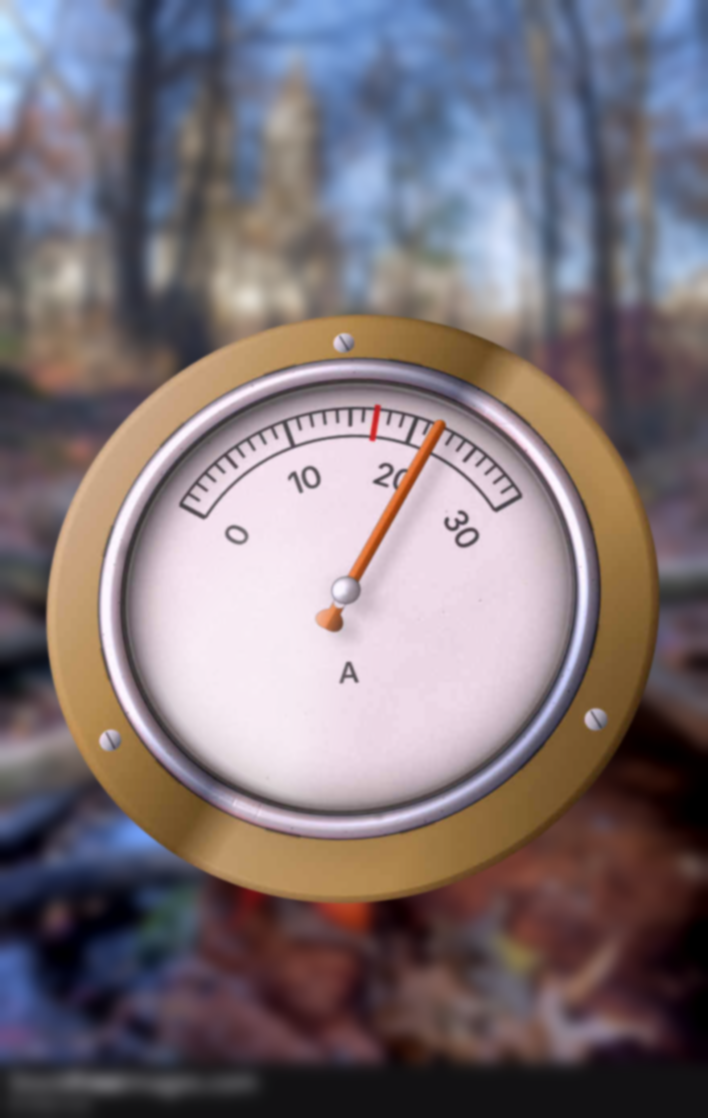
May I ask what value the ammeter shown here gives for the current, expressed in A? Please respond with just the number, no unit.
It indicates 22
